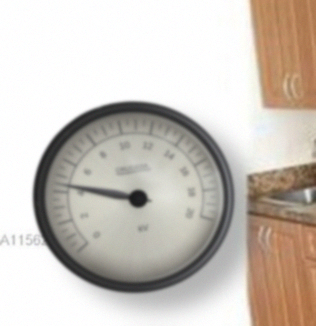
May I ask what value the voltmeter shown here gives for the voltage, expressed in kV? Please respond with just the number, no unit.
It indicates 4.5
